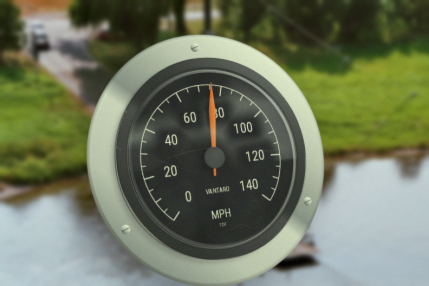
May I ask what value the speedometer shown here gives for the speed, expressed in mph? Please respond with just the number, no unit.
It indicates 75
